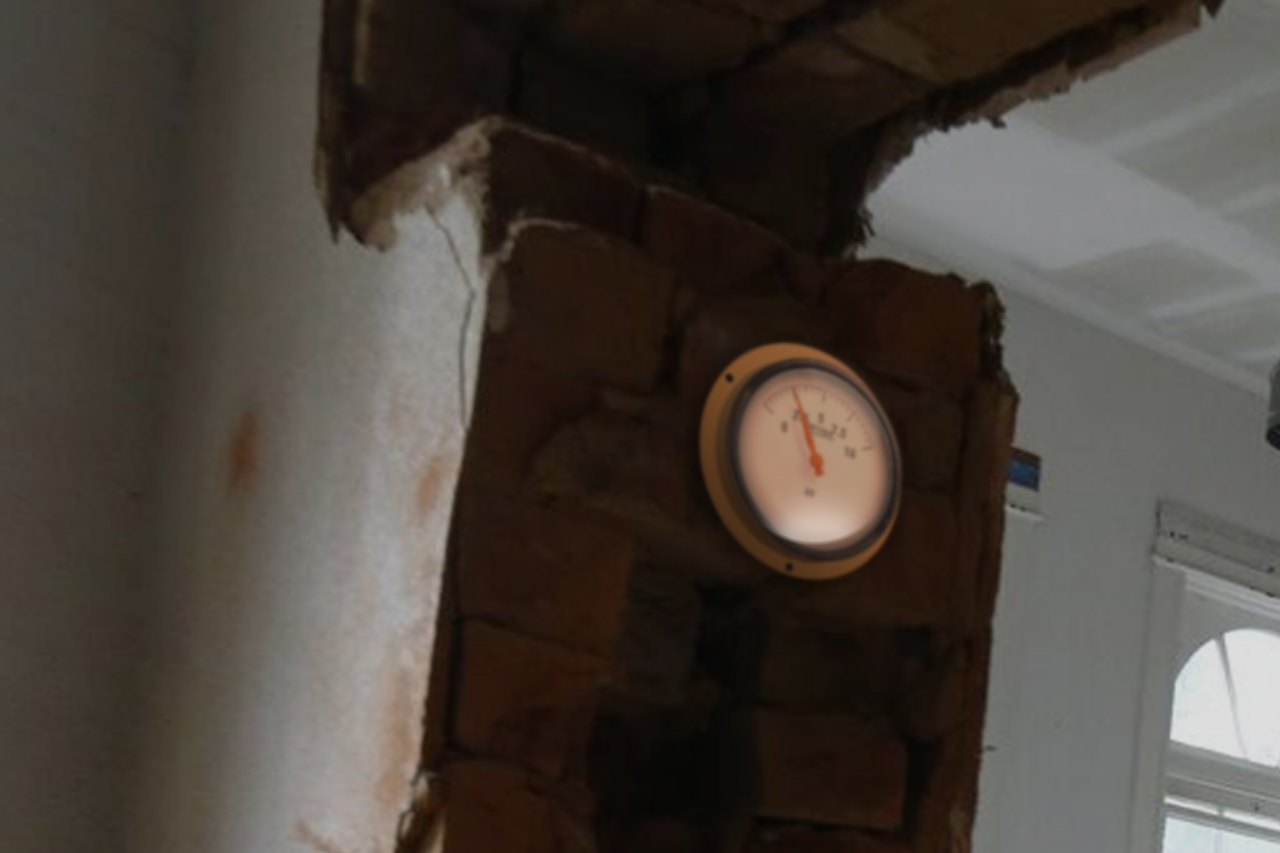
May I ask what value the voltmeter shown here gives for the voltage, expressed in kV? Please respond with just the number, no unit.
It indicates 2.5
